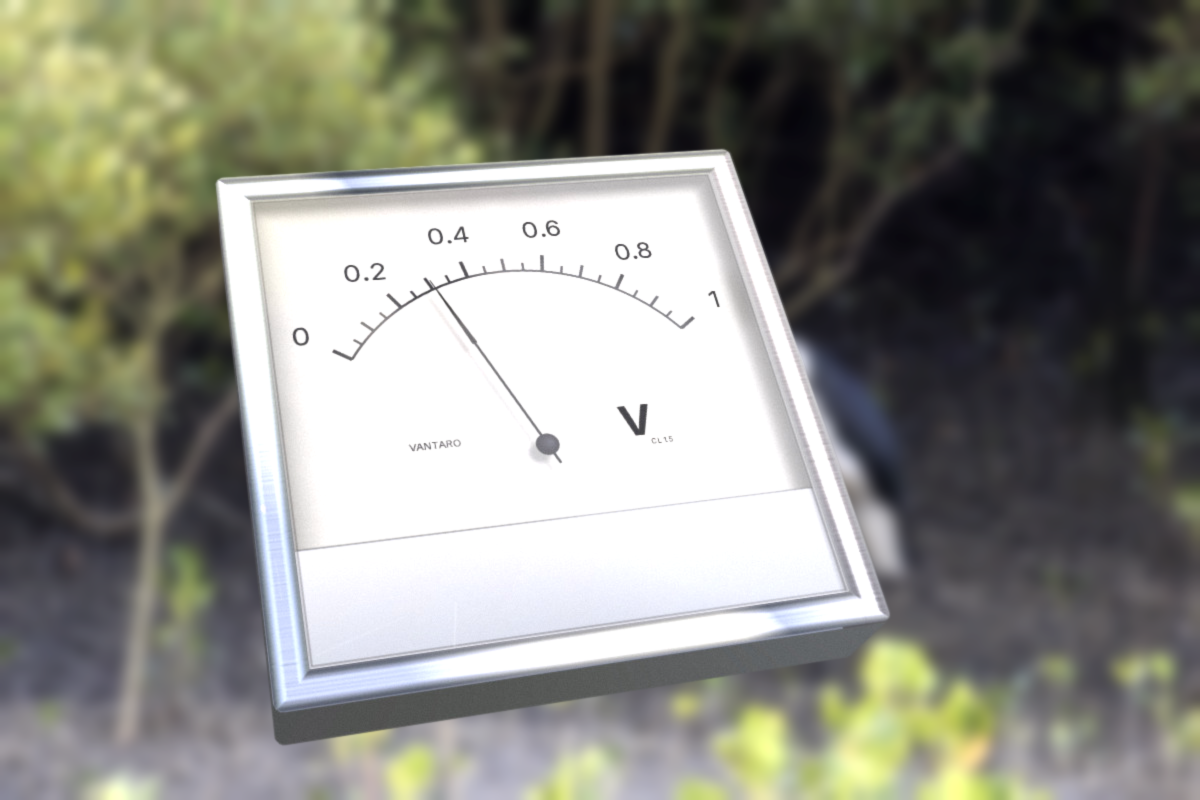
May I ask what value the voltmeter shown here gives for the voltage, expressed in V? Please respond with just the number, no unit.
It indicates 0.3
